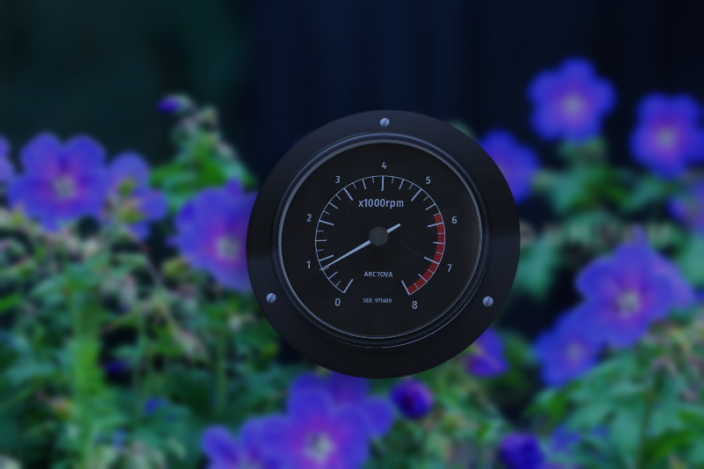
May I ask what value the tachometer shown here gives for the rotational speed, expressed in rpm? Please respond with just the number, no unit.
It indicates 750
